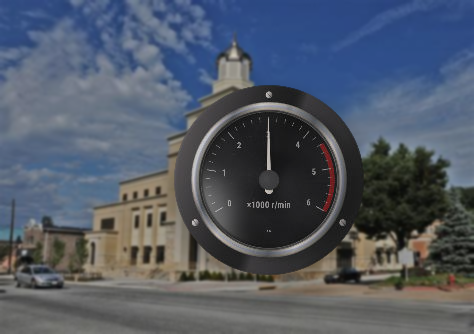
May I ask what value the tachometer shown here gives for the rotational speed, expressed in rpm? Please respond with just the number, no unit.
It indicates 3000
